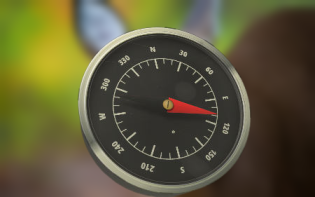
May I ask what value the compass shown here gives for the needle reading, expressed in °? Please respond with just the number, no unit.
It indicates 110
